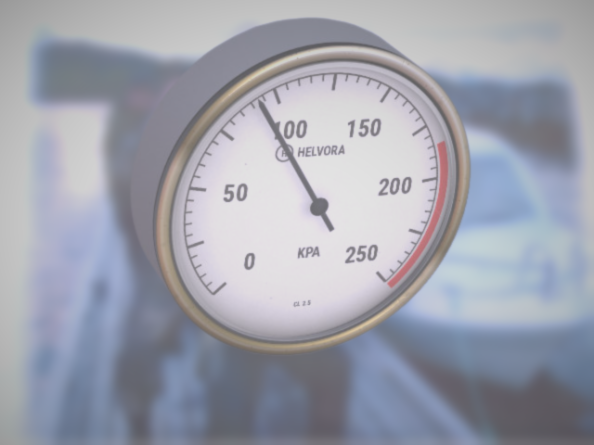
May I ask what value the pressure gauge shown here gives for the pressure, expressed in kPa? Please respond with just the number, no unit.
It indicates 92.5
